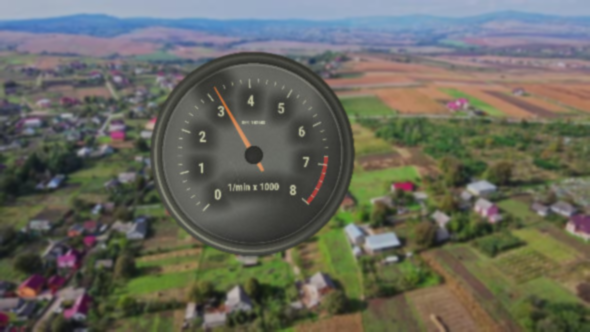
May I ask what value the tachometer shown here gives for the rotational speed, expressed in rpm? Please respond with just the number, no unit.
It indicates 3200
